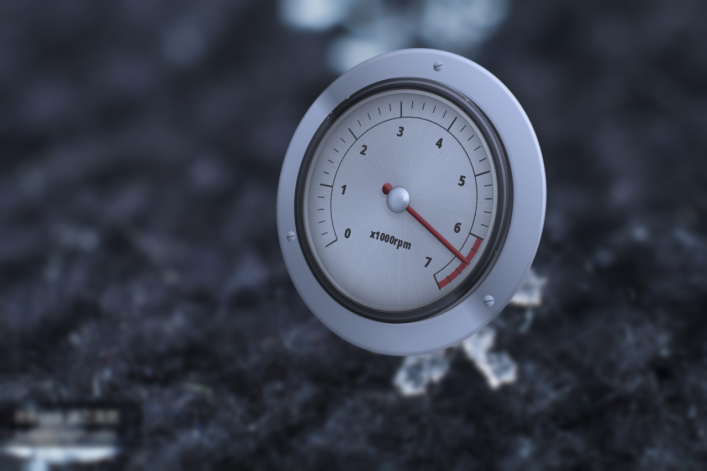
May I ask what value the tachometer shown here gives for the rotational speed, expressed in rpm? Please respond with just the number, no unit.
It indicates 6400
